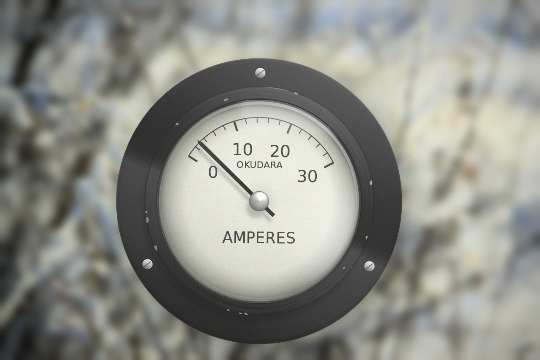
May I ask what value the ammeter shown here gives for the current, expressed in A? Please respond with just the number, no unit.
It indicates 3
